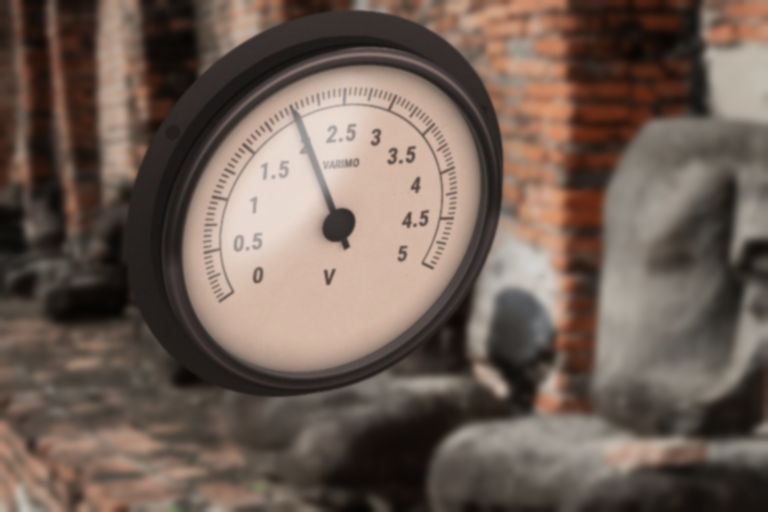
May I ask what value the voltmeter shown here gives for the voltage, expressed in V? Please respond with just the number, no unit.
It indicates 2
